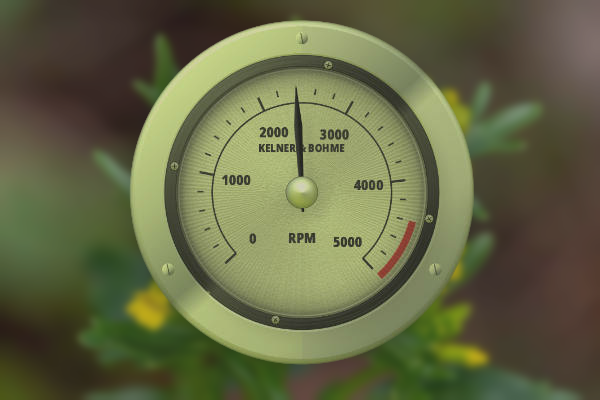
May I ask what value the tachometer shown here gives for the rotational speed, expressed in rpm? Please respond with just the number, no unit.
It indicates 2400
